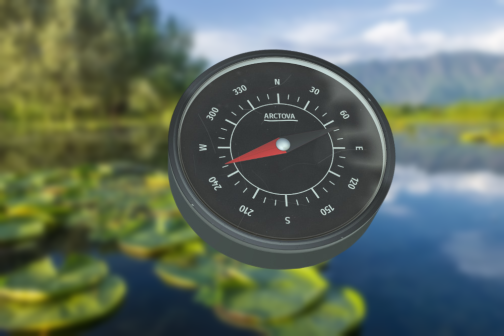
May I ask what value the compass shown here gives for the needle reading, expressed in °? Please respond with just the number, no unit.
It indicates 250
